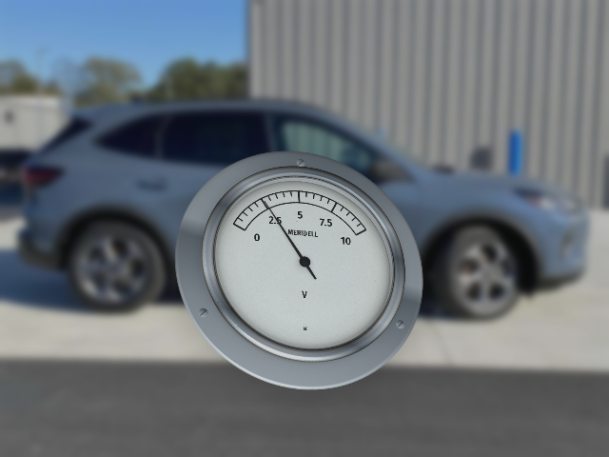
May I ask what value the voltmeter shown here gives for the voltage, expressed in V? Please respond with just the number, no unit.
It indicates 2.5
